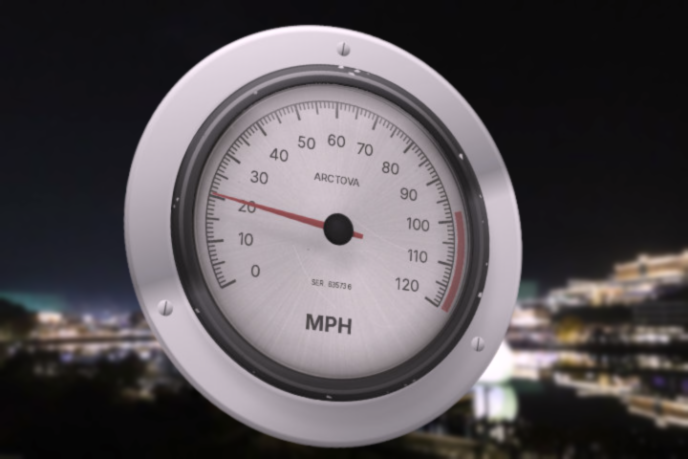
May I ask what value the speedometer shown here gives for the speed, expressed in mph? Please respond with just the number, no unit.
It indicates 20
